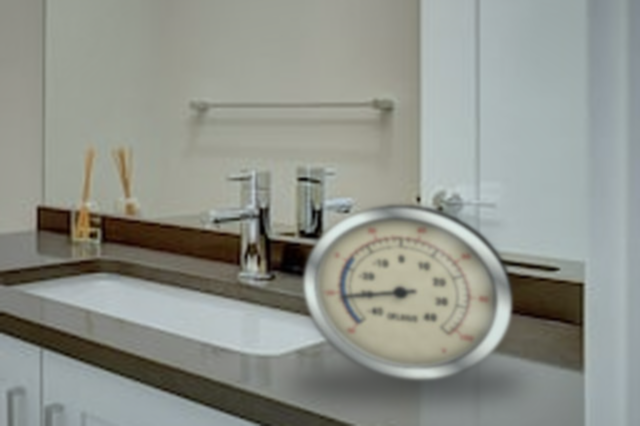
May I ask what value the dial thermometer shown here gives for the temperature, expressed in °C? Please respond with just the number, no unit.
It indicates -30
